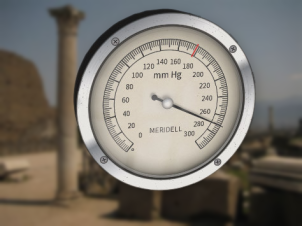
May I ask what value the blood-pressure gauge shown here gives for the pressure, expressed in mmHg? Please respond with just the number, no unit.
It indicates 270
